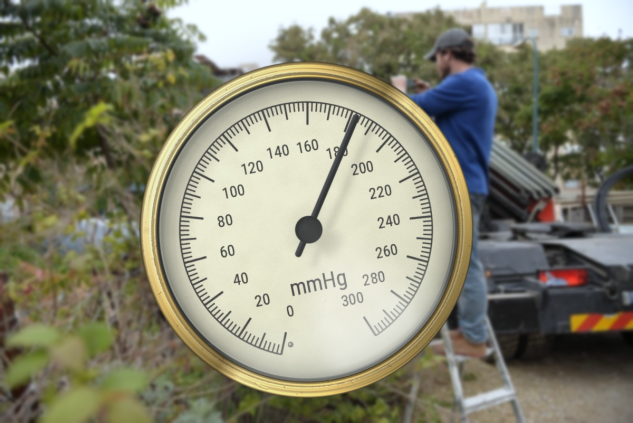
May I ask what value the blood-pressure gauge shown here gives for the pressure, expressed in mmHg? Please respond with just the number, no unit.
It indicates 182
